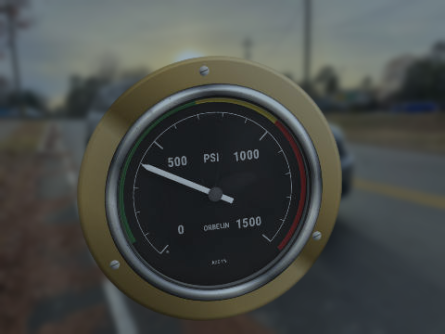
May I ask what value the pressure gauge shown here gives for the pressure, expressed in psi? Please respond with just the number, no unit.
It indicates 400
